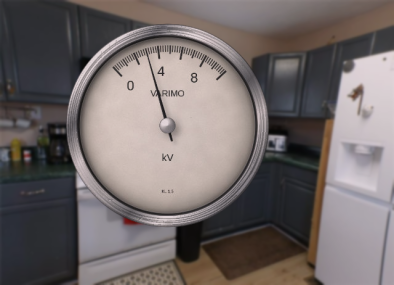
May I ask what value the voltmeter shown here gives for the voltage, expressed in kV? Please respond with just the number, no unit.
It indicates 3
